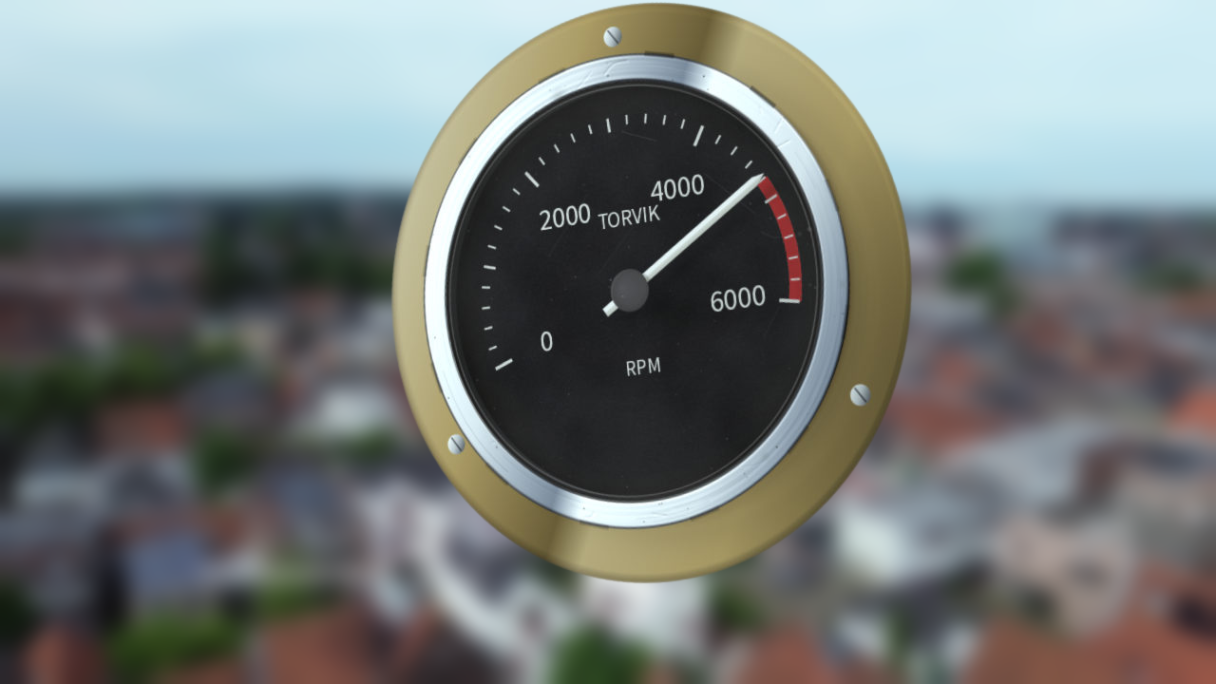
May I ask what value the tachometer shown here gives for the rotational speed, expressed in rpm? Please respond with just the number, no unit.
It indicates 4800
